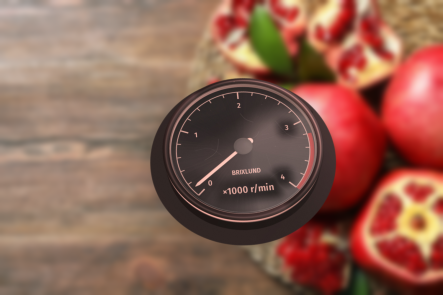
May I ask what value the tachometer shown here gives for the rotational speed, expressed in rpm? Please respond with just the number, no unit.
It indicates 100
